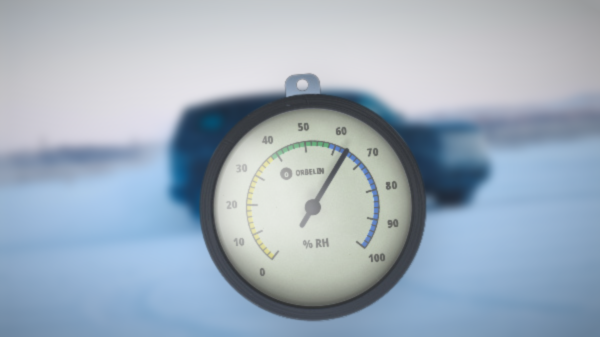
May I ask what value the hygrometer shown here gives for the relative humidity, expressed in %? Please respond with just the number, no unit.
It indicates 64
